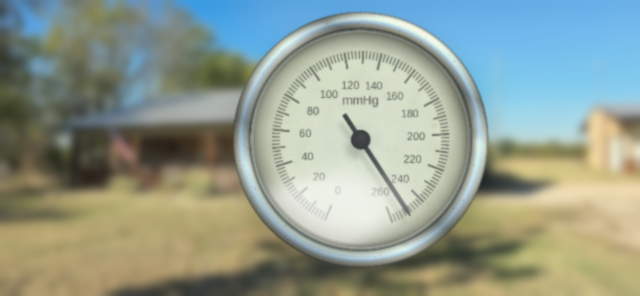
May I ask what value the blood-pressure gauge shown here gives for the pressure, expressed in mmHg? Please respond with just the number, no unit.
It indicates 250
